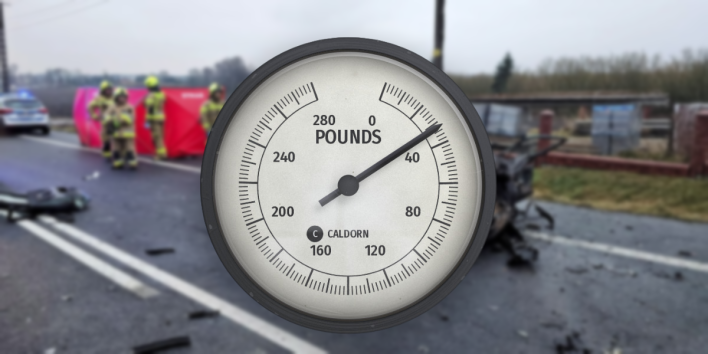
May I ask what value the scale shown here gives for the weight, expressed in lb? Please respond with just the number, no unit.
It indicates 32
